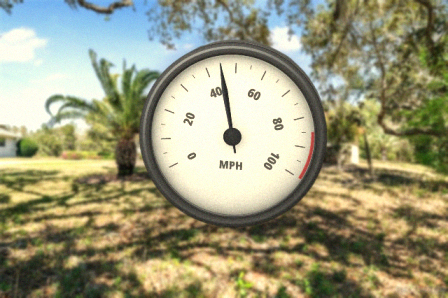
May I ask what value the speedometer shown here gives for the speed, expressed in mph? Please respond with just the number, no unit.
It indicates 45
